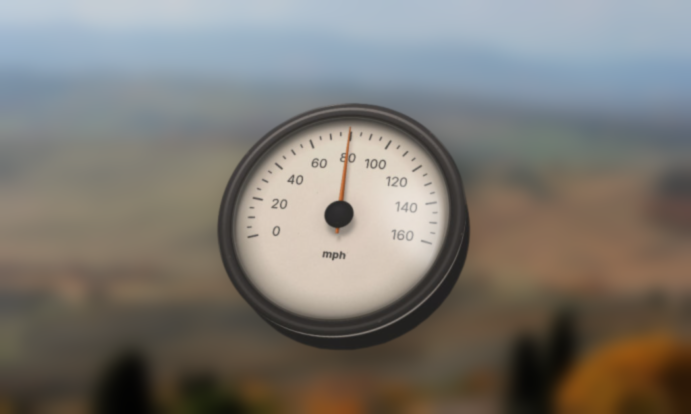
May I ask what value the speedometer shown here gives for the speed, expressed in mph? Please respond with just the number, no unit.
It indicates 80
